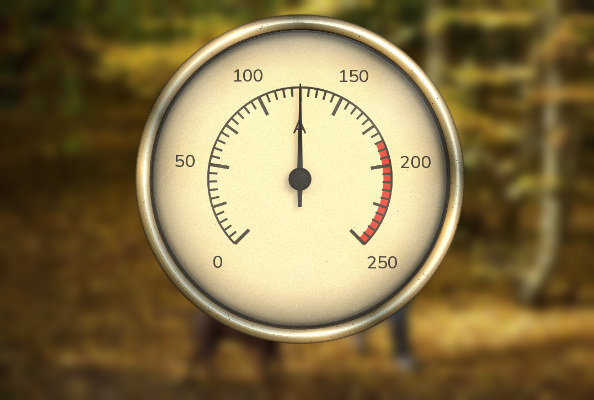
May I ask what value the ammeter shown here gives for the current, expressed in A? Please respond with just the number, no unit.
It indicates 125
